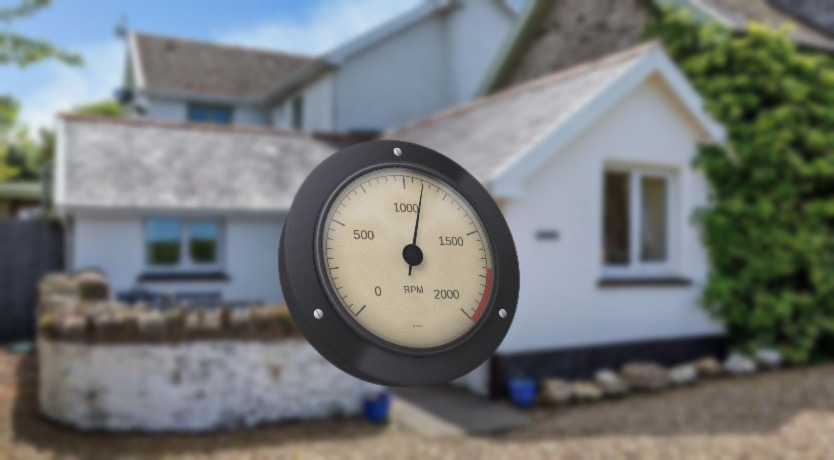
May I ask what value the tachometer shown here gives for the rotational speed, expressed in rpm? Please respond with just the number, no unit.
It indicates 1100
